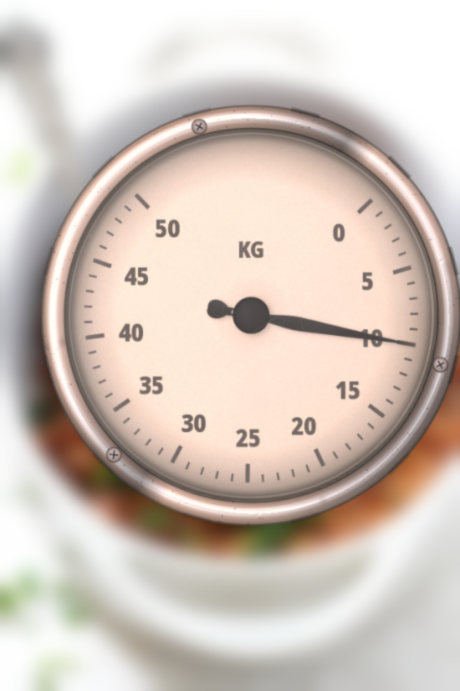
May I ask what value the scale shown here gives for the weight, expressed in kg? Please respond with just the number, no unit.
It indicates 10
